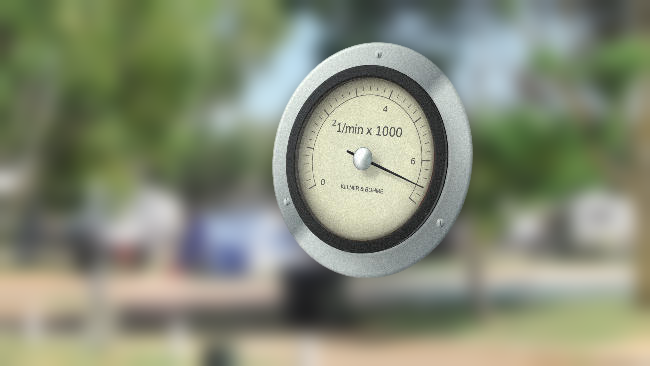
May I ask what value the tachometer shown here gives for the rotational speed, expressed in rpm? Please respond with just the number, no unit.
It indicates 6600
